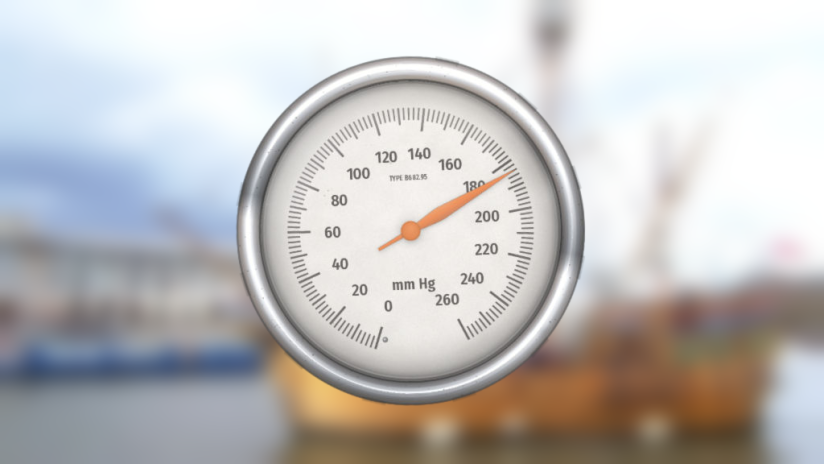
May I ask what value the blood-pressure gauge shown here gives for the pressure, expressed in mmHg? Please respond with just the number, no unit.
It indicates 184
